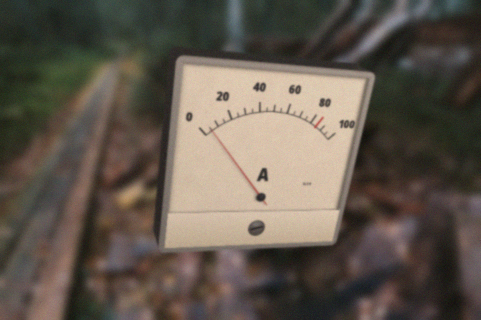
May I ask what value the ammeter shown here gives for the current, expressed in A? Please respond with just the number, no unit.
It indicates 5
